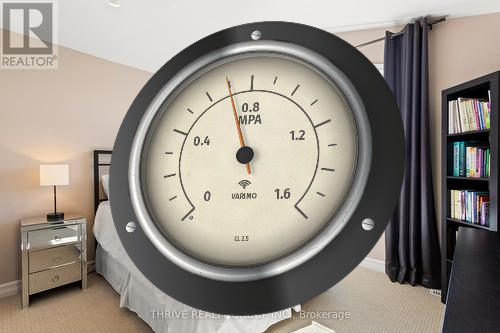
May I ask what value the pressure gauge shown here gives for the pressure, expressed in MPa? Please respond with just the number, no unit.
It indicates 0.7
